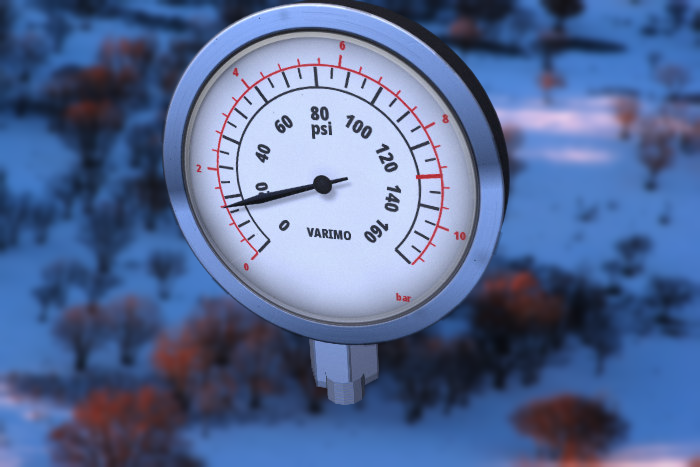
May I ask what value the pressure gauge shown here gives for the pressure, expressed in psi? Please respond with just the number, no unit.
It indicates 17.5
